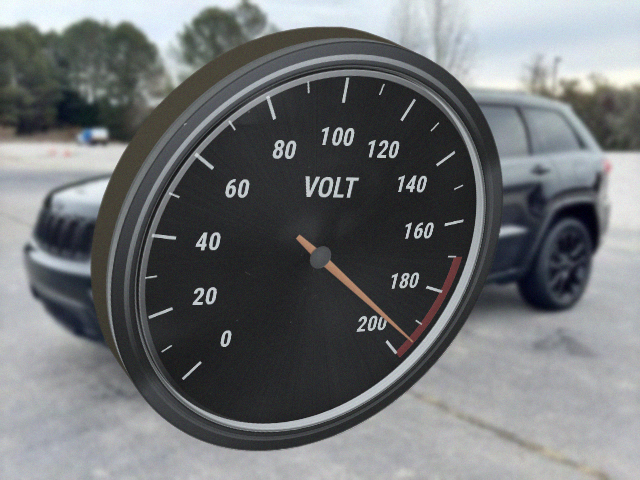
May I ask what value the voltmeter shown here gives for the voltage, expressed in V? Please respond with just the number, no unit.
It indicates 195
